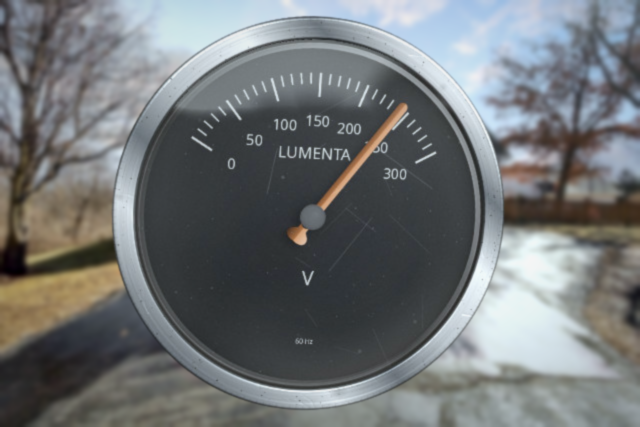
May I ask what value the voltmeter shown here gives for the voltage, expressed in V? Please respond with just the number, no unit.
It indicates 240
